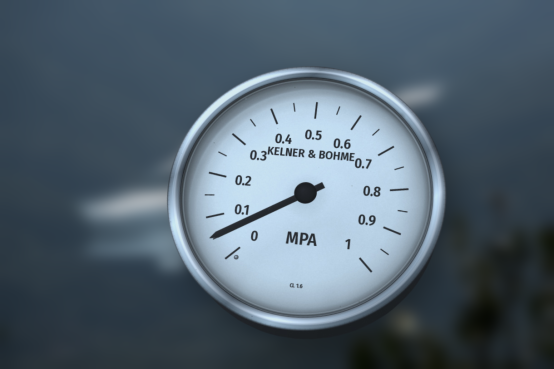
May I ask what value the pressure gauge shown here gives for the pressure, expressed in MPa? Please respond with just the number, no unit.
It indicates 0.05
